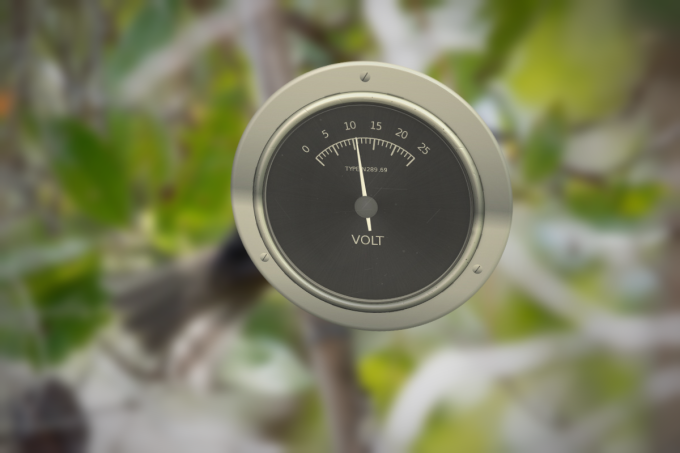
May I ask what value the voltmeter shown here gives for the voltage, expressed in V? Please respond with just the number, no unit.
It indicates 11
